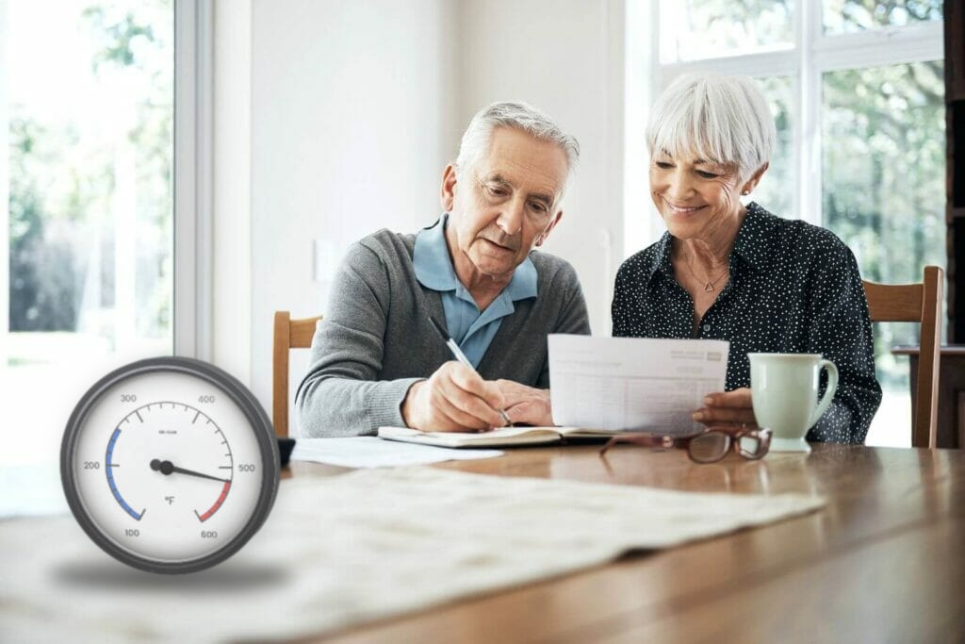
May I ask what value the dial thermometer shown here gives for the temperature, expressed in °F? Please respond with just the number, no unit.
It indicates 520
